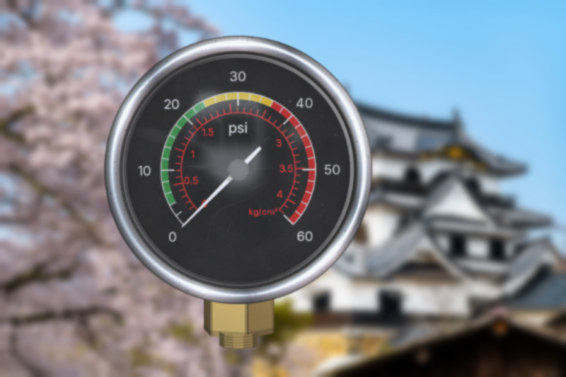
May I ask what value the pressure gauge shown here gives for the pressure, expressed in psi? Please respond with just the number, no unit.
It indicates 0
